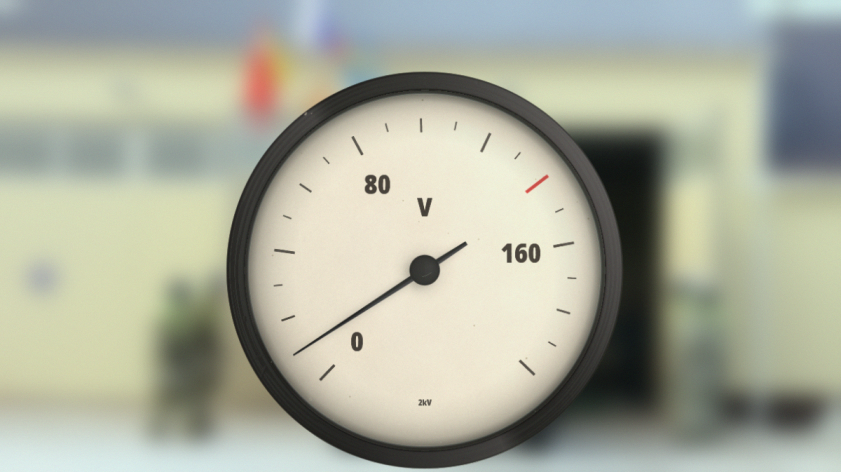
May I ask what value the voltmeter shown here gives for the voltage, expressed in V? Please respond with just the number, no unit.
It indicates 10
